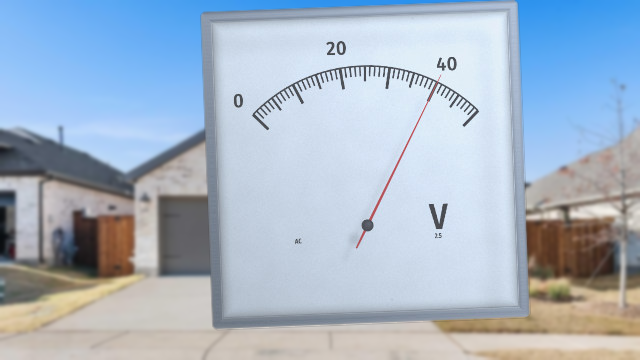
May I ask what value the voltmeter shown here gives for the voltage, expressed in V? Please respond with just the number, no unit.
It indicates 40
